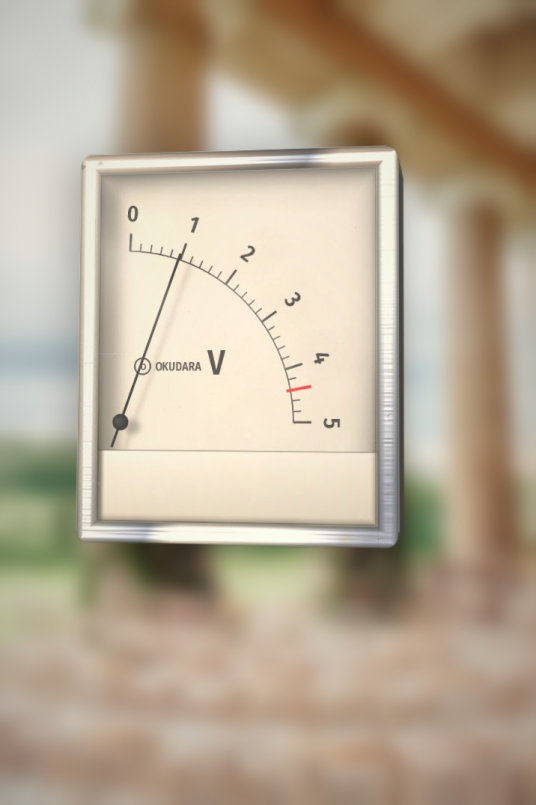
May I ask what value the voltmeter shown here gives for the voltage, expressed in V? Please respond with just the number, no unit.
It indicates 1
